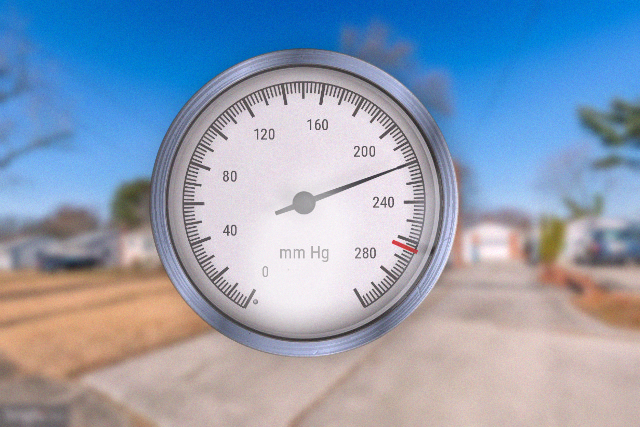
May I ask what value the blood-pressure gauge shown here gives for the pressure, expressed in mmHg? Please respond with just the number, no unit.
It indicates 220
